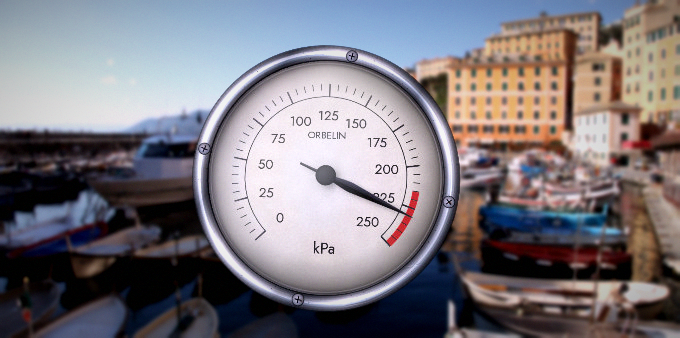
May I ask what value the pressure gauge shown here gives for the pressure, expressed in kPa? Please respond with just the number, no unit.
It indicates 230
